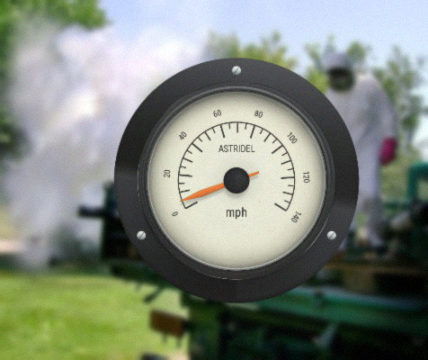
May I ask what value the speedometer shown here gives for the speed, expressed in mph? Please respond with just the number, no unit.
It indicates 5
